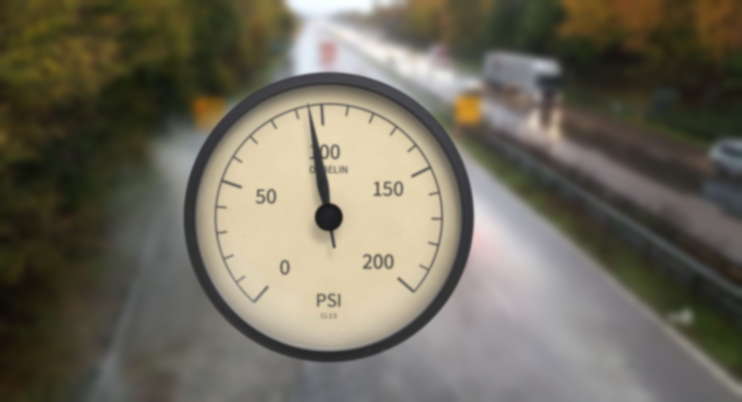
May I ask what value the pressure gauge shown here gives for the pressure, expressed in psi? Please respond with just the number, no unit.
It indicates 95
